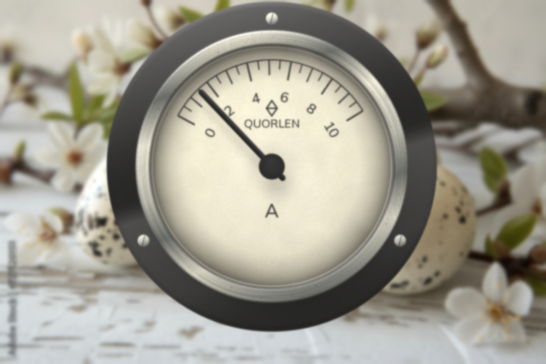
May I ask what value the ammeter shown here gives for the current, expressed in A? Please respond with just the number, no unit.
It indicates 1.5
